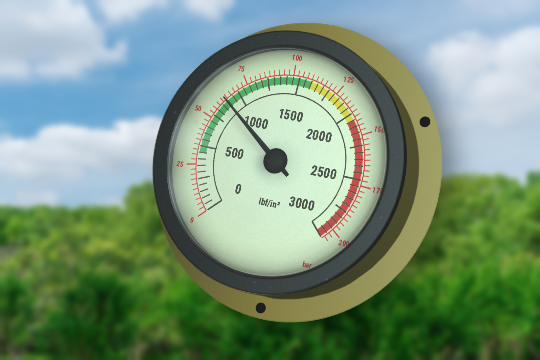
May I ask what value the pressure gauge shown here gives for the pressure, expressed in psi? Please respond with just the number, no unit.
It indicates 900
